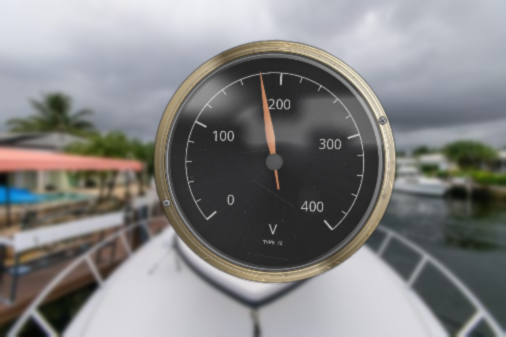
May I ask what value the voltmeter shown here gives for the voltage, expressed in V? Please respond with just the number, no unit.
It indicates 180
